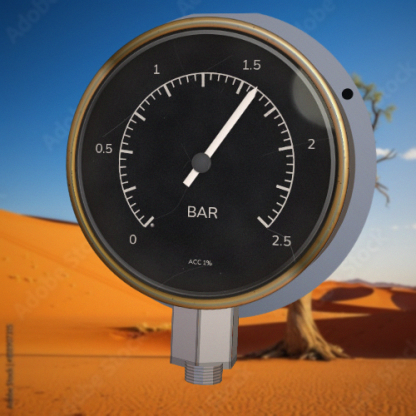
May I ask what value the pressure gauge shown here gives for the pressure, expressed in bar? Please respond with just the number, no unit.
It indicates 1.6
